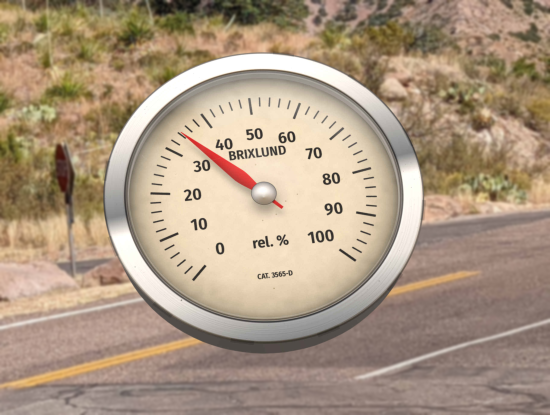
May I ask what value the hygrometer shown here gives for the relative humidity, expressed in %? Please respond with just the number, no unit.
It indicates 34
